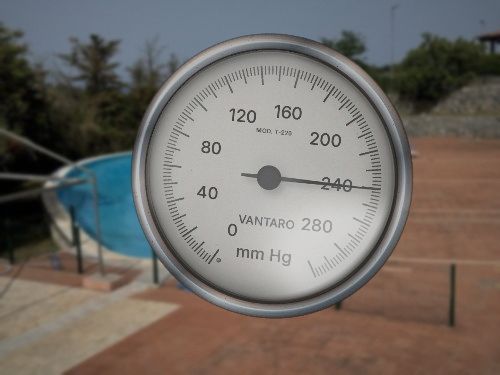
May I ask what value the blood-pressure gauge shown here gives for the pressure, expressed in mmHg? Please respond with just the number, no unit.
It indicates 240
